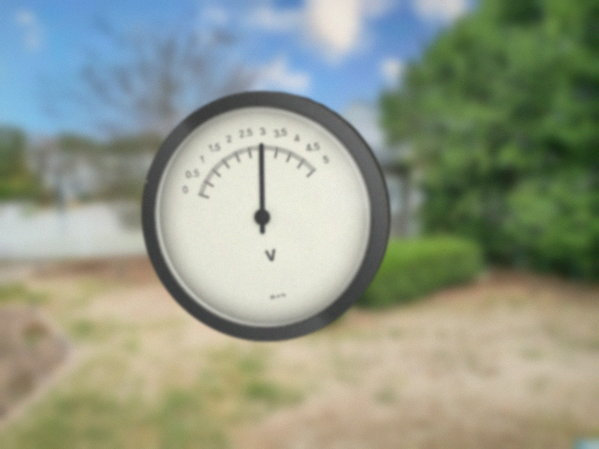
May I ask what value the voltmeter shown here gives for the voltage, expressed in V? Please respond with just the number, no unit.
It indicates 3
